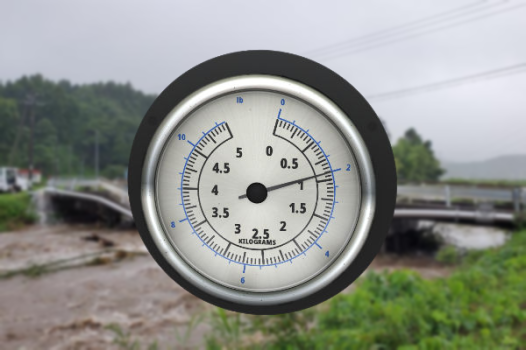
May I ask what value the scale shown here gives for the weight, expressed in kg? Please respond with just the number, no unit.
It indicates 0.9
